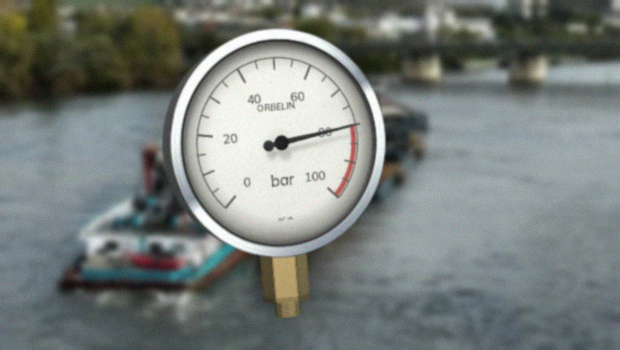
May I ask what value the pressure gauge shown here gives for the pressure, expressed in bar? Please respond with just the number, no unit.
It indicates 80
